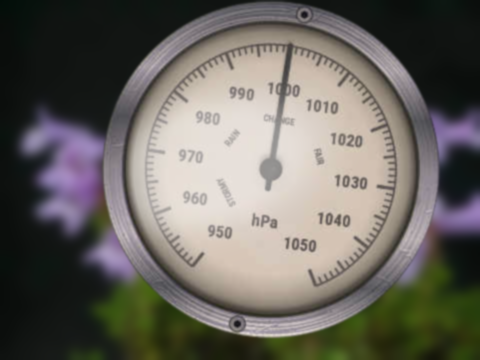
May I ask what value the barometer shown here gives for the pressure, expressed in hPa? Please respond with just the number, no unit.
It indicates 1000
